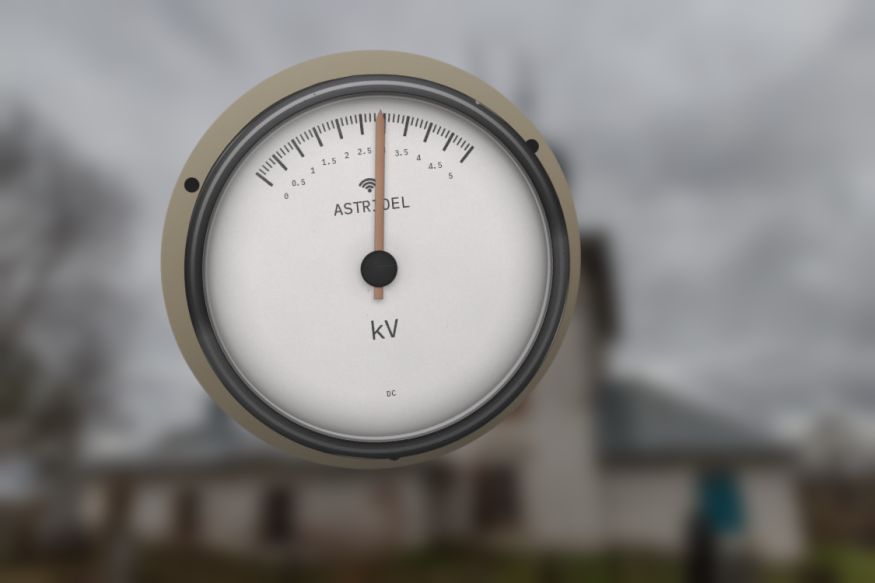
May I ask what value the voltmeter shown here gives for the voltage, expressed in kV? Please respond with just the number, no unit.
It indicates 2.9
